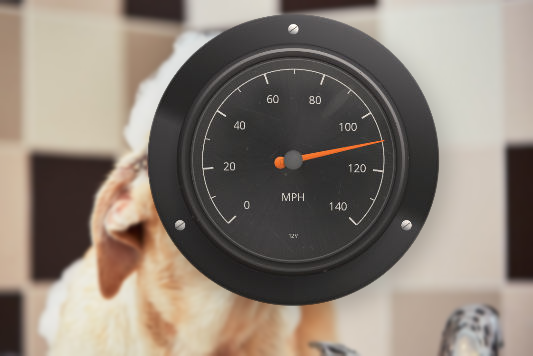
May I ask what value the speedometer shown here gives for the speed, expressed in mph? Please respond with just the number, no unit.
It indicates 110
